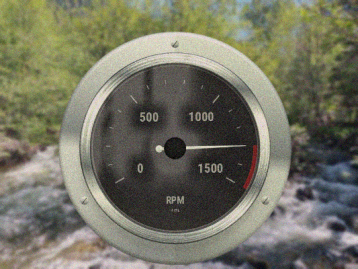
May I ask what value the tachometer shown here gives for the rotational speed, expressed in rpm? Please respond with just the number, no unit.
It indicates 1300
